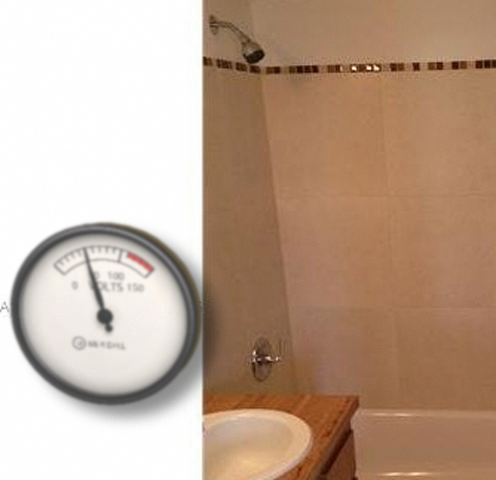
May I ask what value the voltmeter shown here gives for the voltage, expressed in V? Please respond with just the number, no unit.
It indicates 50
